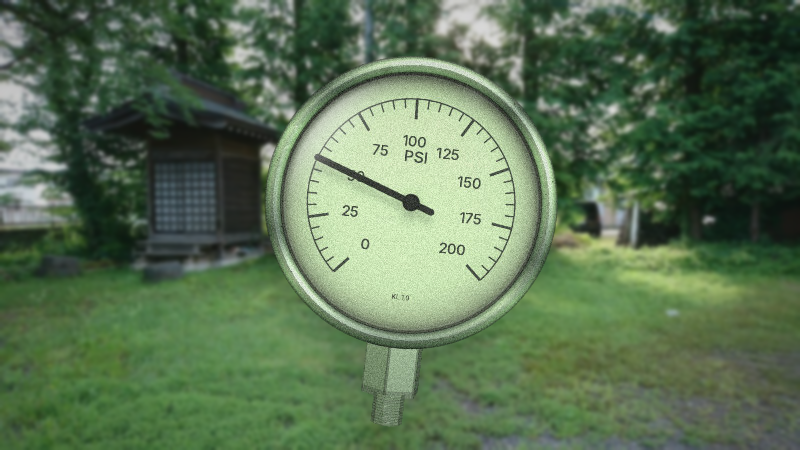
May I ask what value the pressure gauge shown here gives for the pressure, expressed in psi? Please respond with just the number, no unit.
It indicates 50
